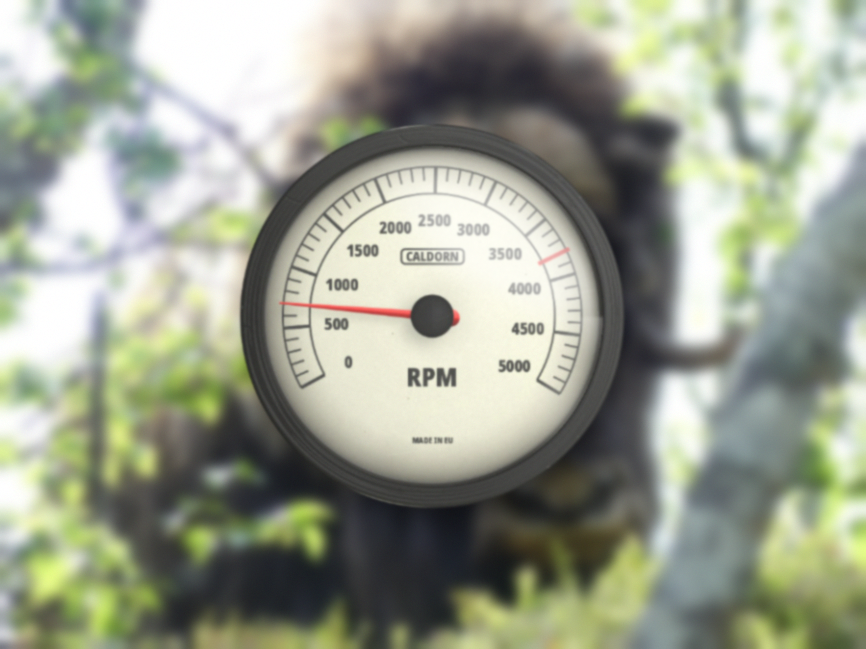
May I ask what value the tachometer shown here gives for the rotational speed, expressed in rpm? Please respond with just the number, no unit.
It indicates 700
